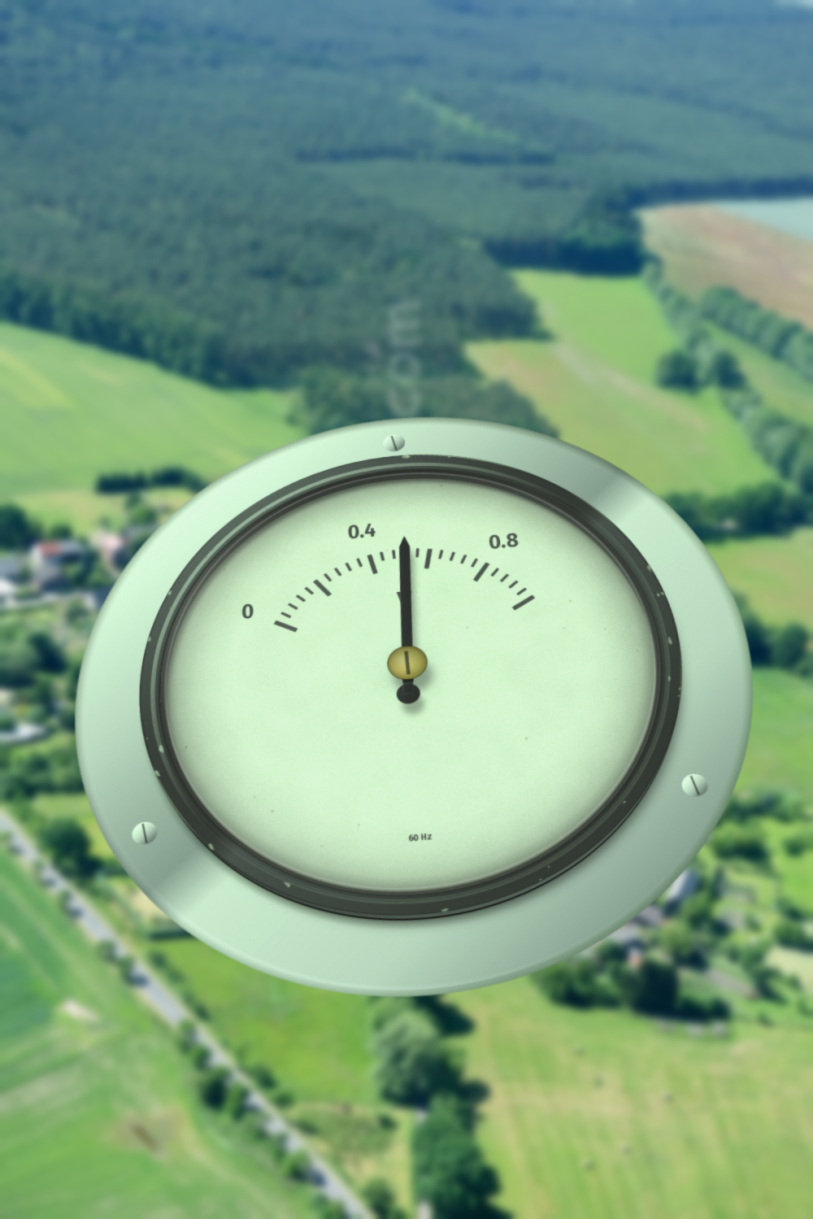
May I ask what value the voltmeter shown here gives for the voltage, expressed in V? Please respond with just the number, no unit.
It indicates 0.52
